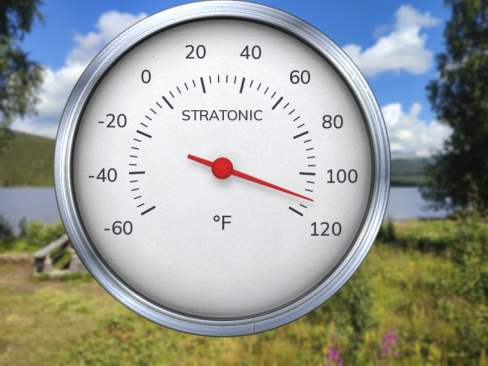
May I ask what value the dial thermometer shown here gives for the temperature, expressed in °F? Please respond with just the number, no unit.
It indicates 112
